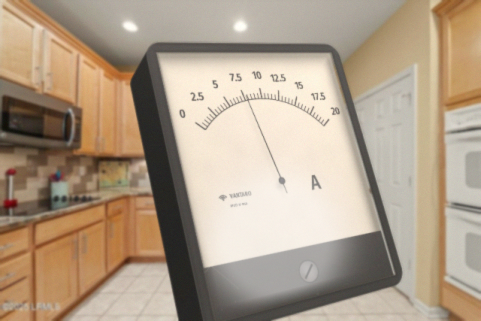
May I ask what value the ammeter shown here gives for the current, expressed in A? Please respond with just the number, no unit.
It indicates 7.5
